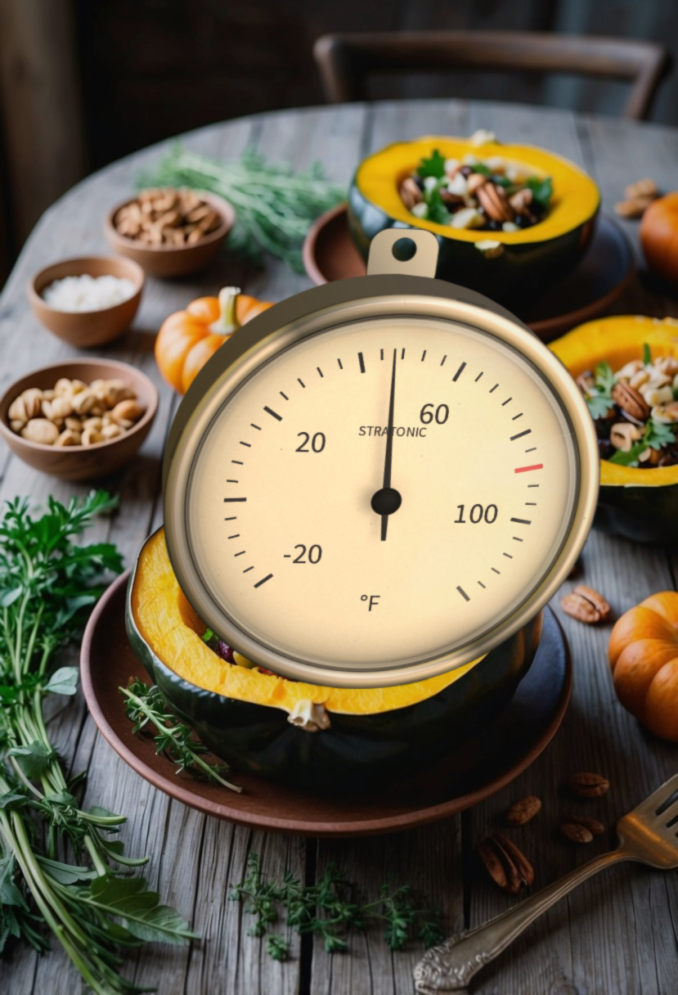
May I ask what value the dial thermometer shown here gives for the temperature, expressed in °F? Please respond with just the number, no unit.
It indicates 46
